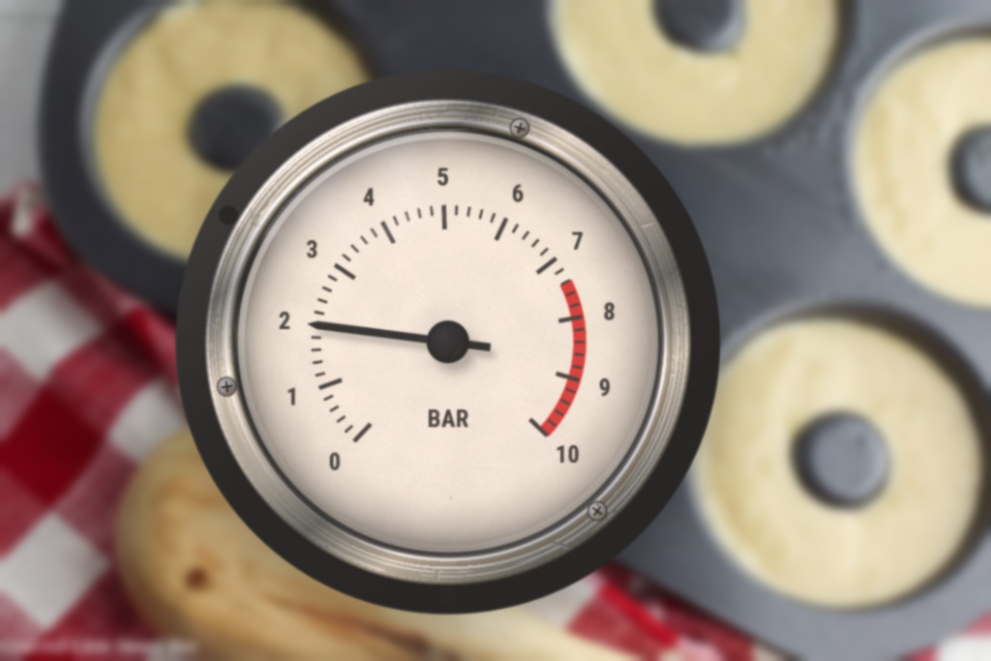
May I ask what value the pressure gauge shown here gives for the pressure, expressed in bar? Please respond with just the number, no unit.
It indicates 2
